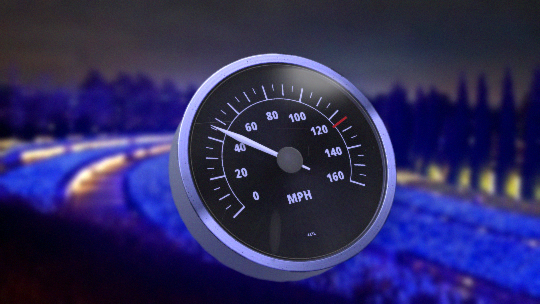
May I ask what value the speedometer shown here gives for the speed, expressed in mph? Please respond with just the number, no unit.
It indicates 45
